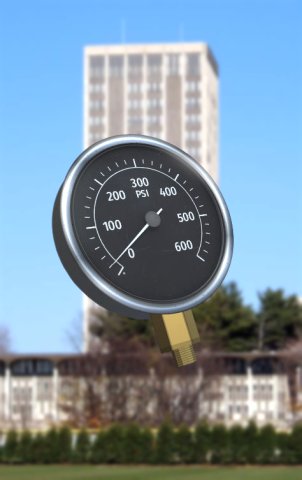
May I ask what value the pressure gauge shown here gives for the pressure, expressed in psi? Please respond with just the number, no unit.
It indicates 20
